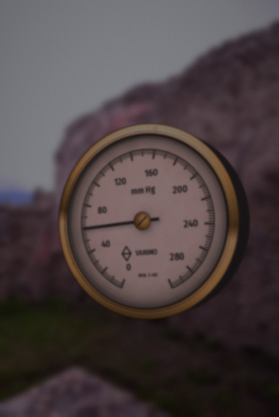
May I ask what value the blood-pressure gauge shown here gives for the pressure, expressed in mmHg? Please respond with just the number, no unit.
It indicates 60
